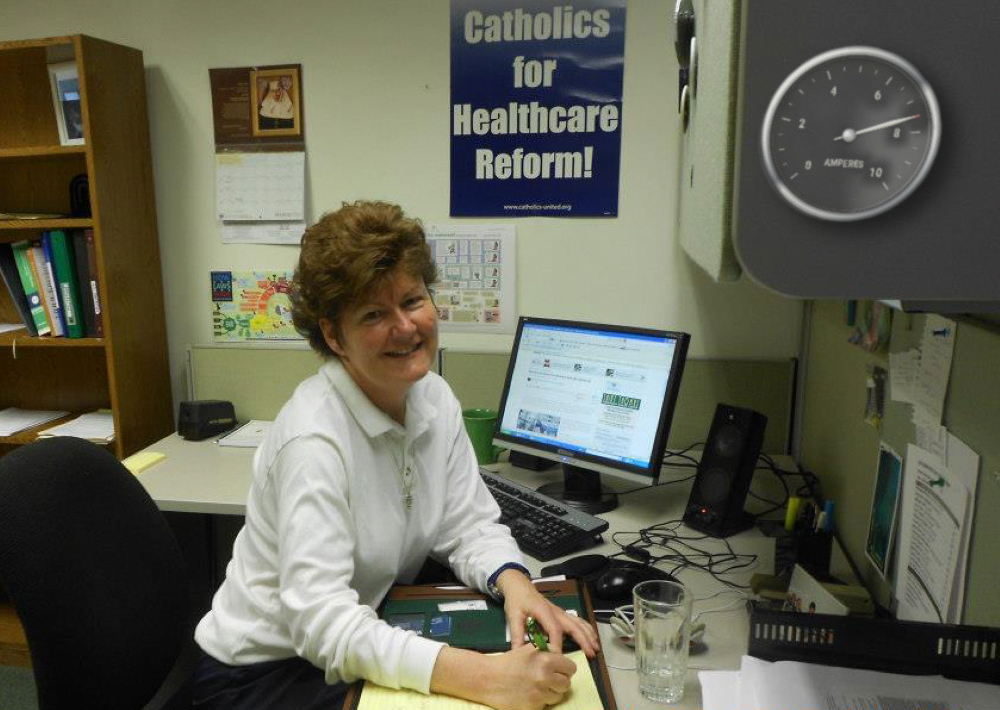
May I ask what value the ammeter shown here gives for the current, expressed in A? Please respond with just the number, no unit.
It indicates 7.5
